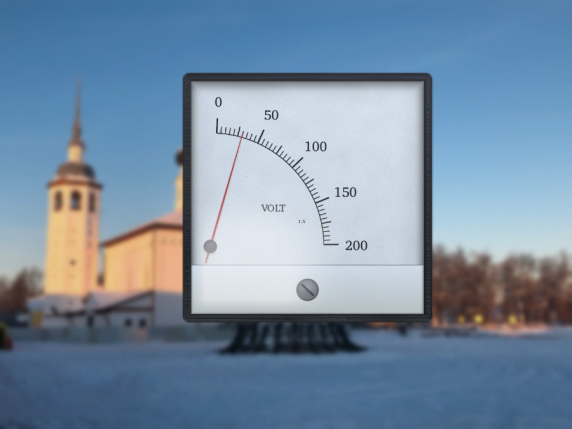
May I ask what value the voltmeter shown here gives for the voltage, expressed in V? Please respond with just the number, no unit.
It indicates 30
